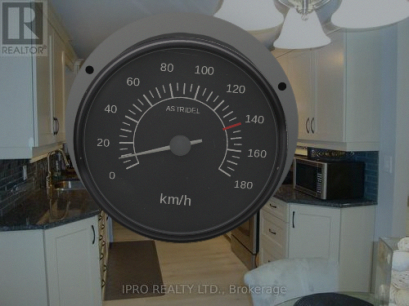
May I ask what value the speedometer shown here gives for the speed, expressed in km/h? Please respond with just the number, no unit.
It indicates 10
